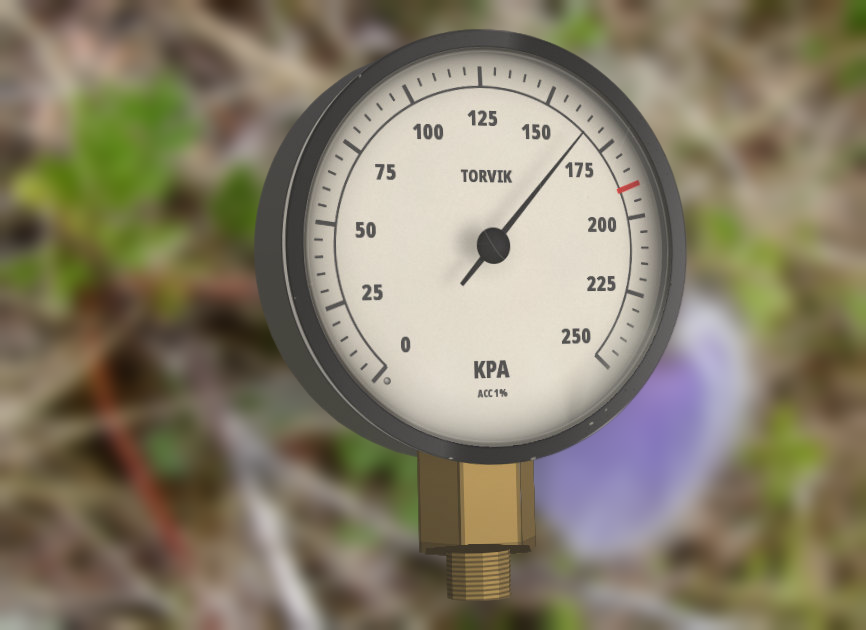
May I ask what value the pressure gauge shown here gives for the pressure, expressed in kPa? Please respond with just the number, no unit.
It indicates 165
